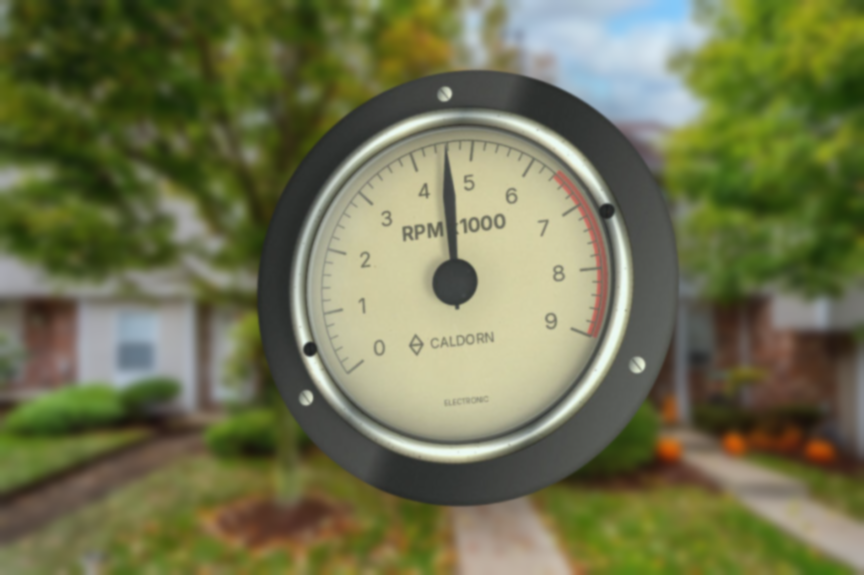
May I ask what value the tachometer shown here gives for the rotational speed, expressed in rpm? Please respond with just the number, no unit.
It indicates 4600
